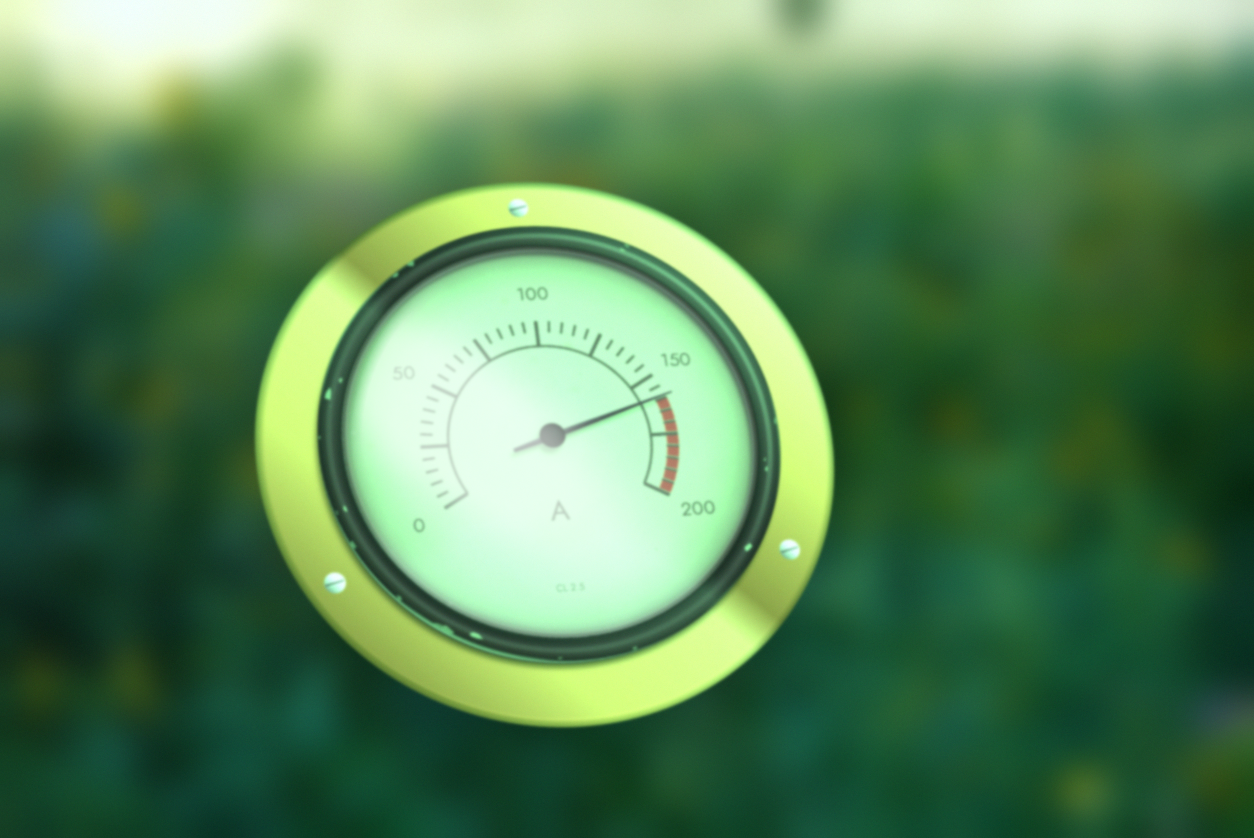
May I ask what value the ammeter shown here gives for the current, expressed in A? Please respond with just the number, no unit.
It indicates 160
